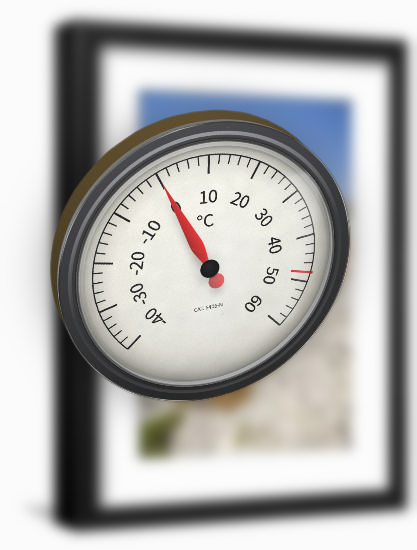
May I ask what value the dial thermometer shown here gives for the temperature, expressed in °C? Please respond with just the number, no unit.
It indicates 0
